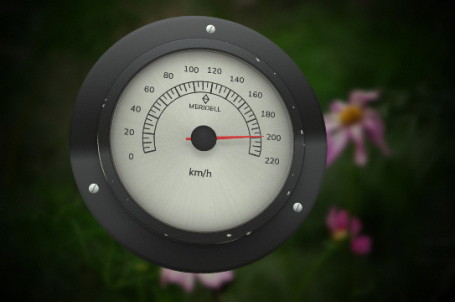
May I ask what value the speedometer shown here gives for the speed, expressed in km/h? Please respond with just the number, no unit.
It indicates 200
